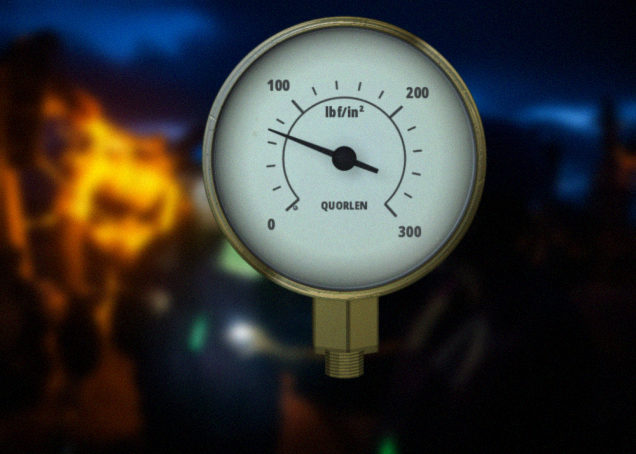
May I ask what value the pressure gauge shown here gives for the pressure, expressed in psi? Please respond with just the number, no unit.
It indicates 70
